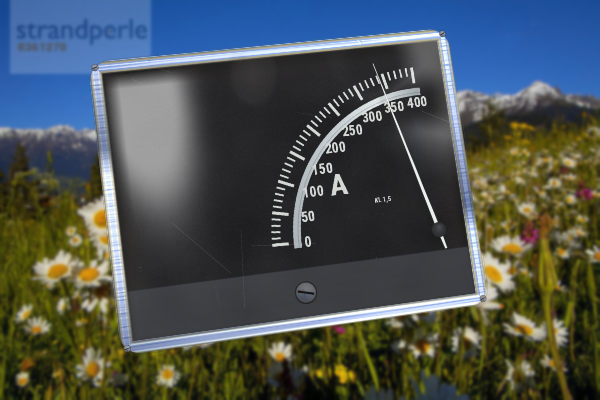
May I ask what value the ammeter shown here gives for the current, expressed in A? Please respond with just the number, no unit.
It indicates 340
